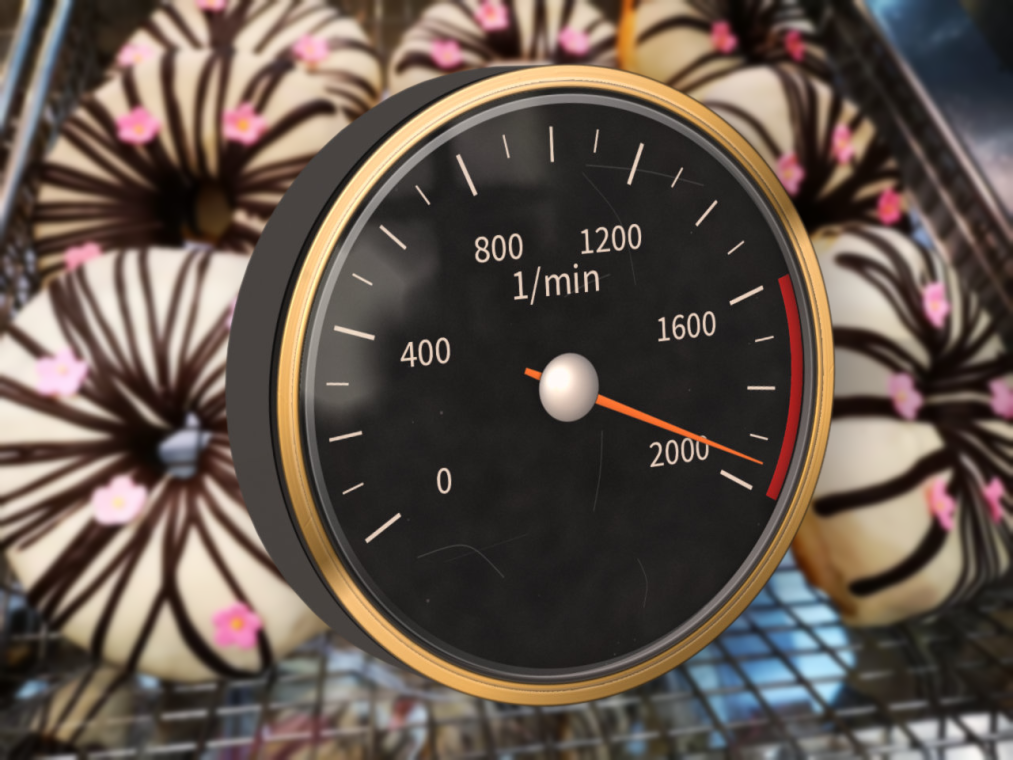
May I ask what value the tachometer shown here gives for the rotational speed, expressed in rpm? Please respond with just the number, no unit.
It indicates 1950
